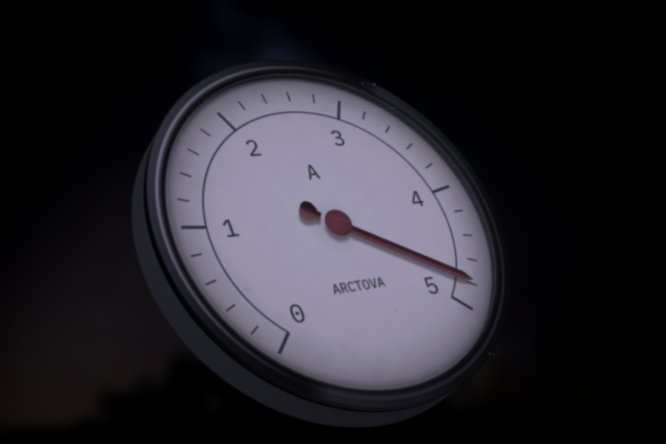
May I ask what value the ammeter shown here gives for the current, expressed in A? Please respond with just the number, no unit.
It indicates 4.8
